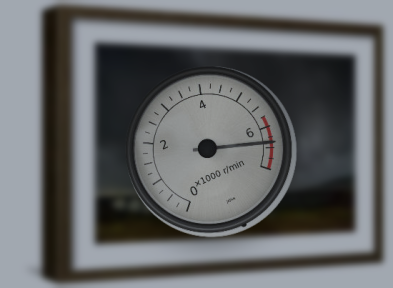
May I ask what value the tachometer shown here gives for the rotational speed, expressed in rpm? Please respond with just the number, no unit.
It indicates 6375
